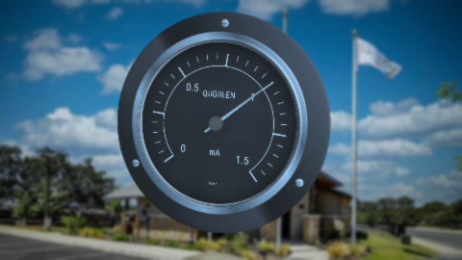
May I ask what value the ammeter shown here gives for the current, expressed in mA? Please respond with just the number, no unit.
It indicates 1
